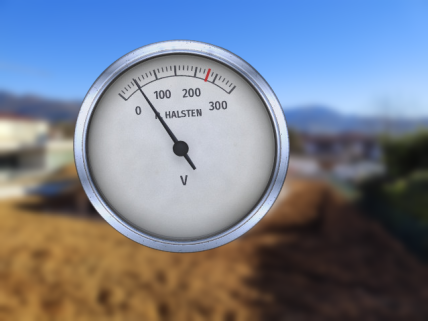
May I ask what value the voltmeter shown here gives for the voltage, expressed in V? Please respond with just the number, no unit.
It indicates 50
